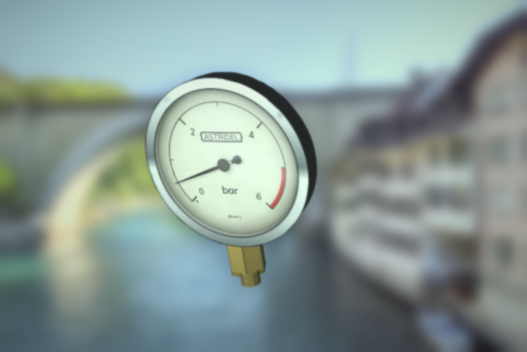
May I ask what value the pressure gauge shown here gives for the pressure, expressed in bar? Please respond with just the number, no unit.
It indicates 0.5
